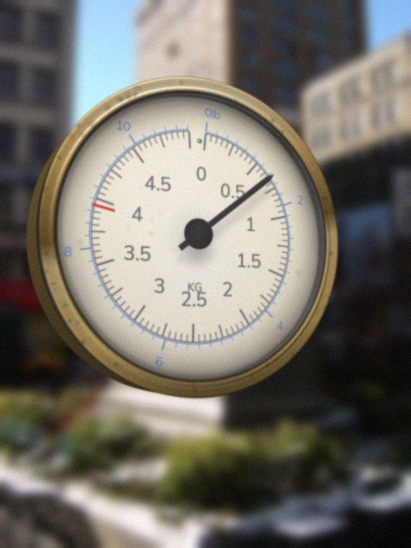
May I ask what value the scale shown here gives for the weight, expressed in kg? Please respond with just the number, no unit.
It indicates 0.65
